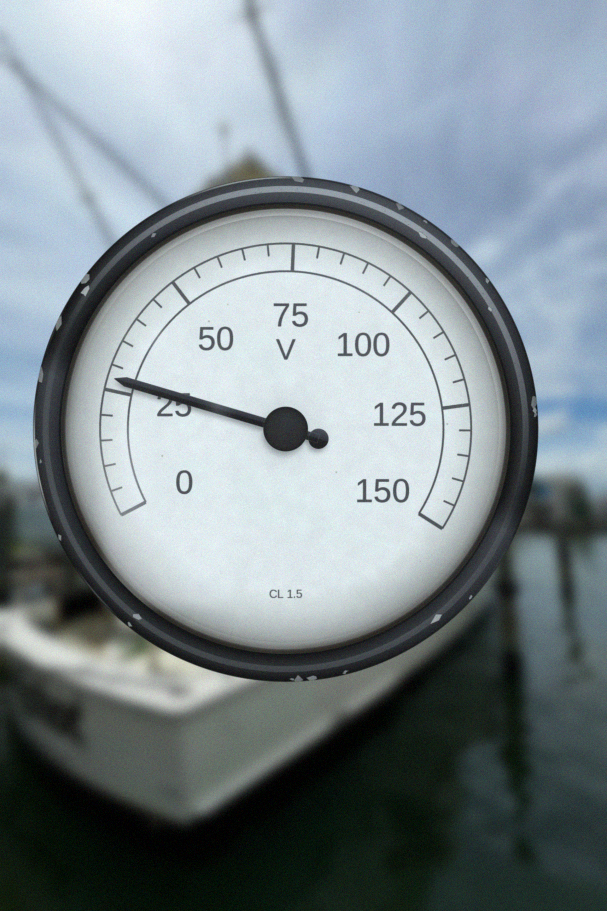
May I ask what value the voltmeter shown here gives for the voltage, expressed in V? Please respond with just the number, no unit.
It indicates 27.5
